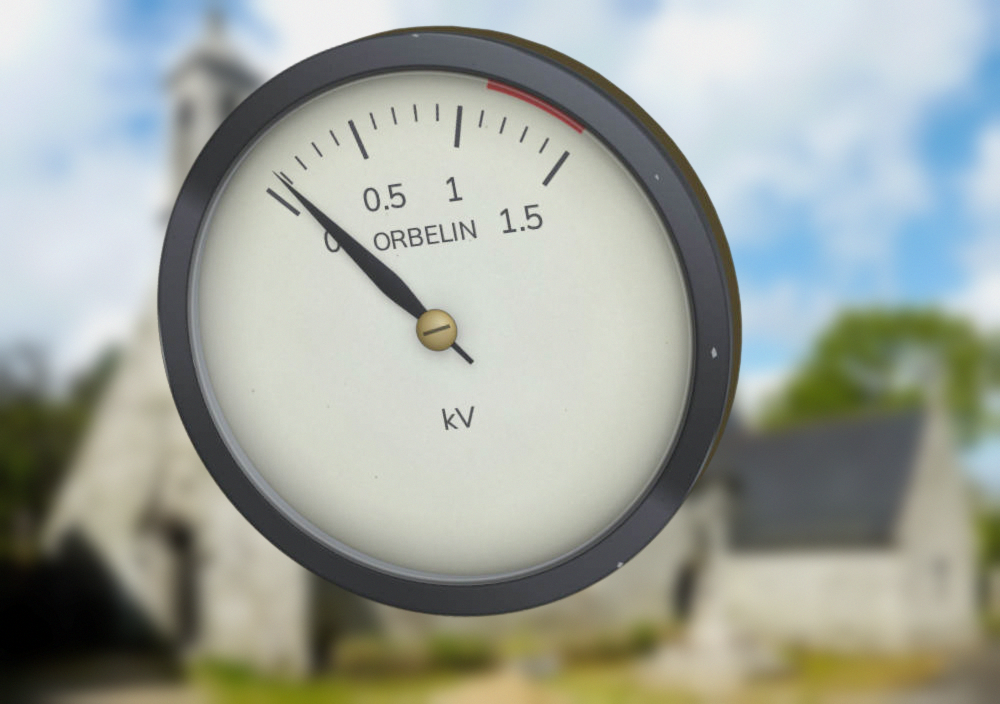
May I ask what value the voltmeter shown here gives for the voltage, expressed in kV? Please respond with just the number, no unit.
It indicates 0.1
